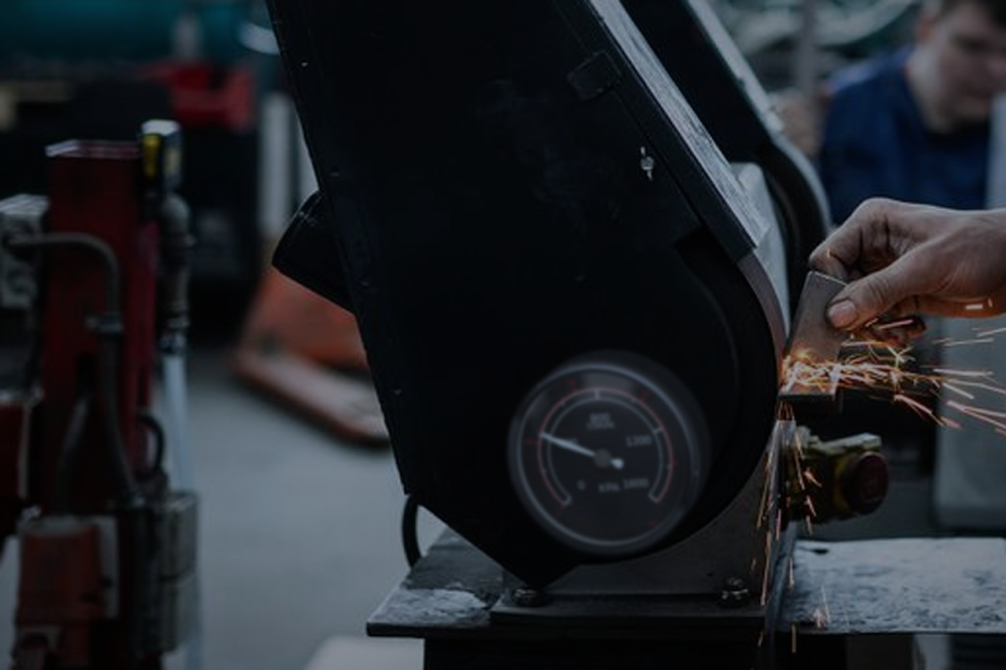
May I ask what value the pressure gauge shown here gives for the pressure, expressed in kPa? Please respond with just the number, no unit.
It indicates 400
